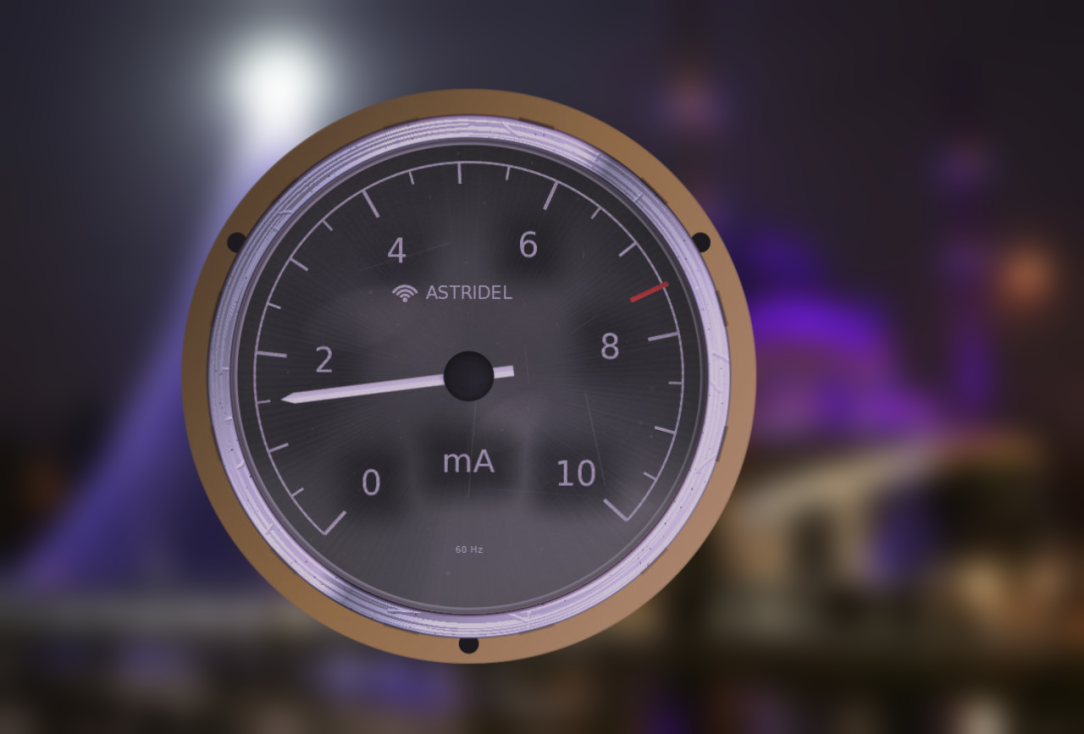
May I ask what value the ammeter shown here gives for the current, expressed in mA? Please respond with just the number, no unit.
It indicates 1.5
